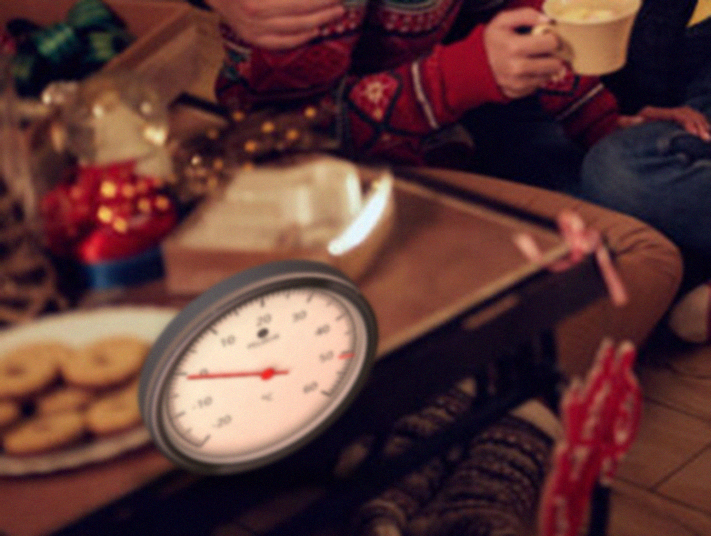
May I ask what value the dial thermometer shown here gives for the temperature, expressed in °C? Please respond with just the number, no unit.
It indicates 0
